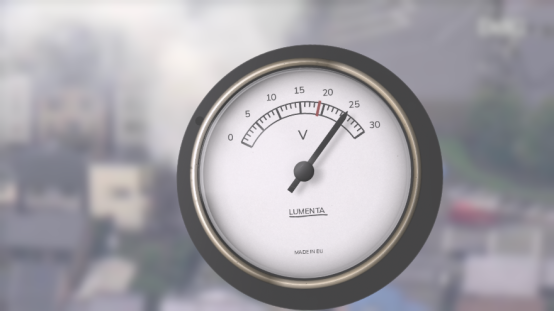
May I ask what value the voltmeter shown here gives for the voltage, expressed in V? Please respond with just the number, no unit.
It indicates 25
